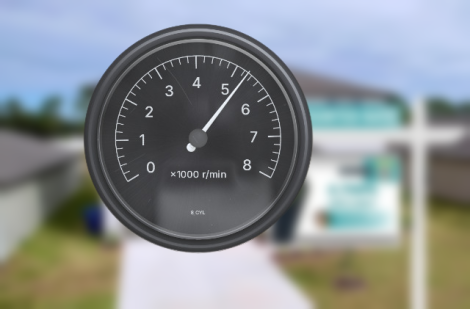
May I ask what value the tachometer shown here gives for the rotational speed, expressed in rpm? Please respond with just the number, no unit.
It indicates 5300
